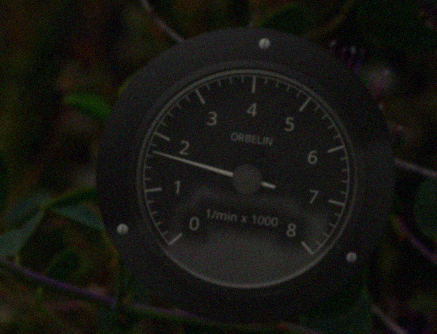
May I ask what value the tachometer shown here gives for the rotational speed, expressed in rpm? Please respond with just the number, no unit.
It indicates 1700
